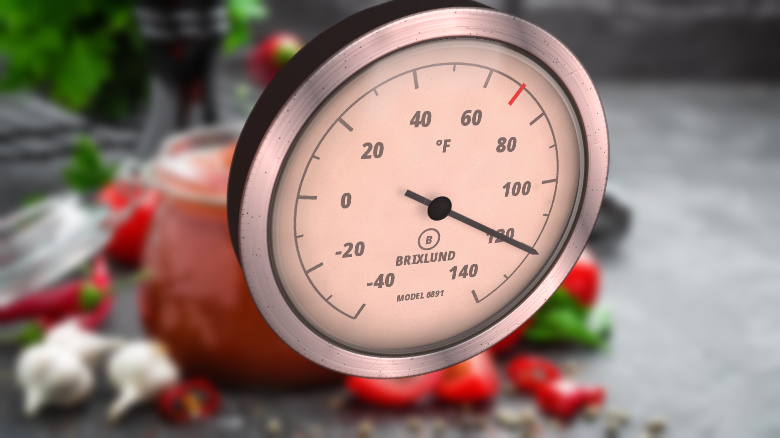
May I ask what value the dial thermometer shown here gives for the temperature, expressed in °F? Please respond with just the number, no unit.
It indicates 120
